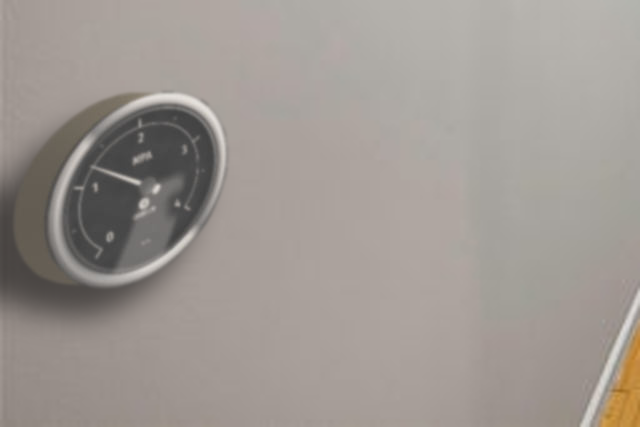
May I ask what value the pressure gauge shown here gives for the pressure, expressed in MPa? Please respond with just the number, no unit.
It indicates 1.25
